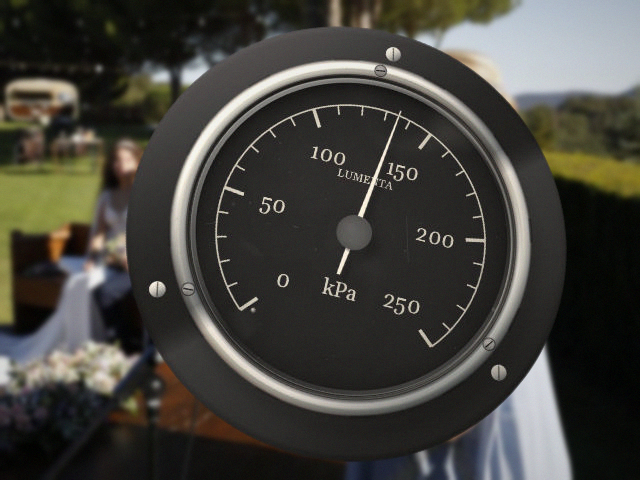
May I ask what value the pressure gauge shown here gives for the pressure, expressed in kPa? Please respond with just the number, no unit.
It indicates 135
